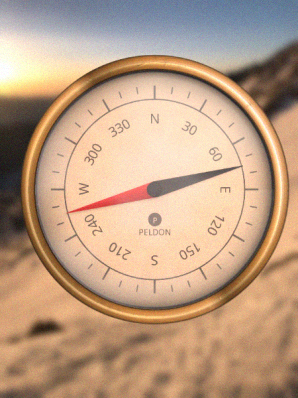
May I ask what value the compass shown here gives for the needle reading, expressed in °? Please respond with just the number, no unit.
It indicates 255
